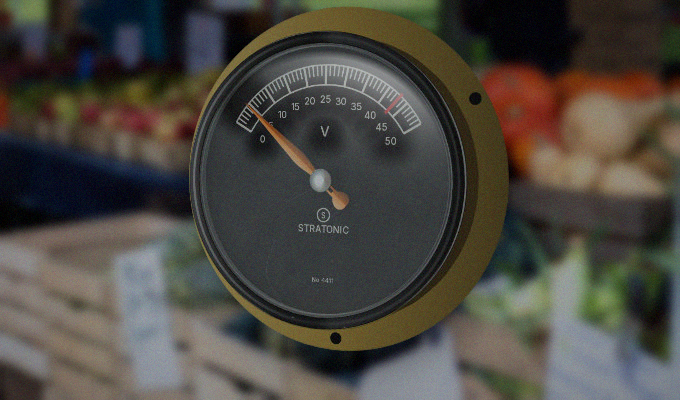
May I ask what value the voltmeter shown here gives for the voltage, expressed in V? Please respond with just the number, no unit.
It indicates 5
